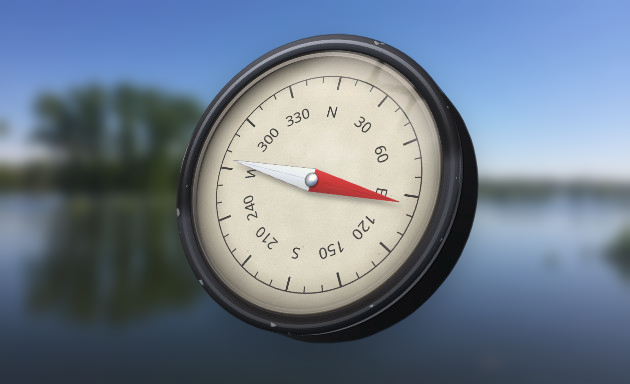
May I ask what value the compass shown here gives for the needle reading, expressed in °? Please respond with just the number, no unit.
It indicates 95
